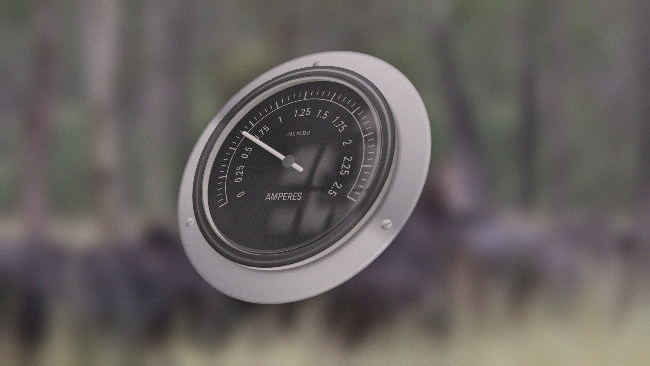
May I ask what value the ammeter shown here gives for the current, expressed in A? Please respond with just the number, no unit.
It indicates 0.65
